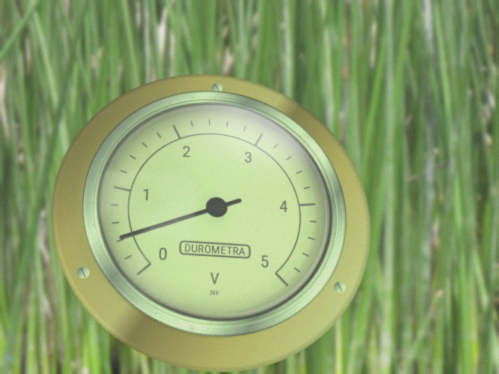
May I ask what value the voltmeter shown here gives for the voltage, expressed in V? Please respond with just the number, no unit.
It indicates 0.4
